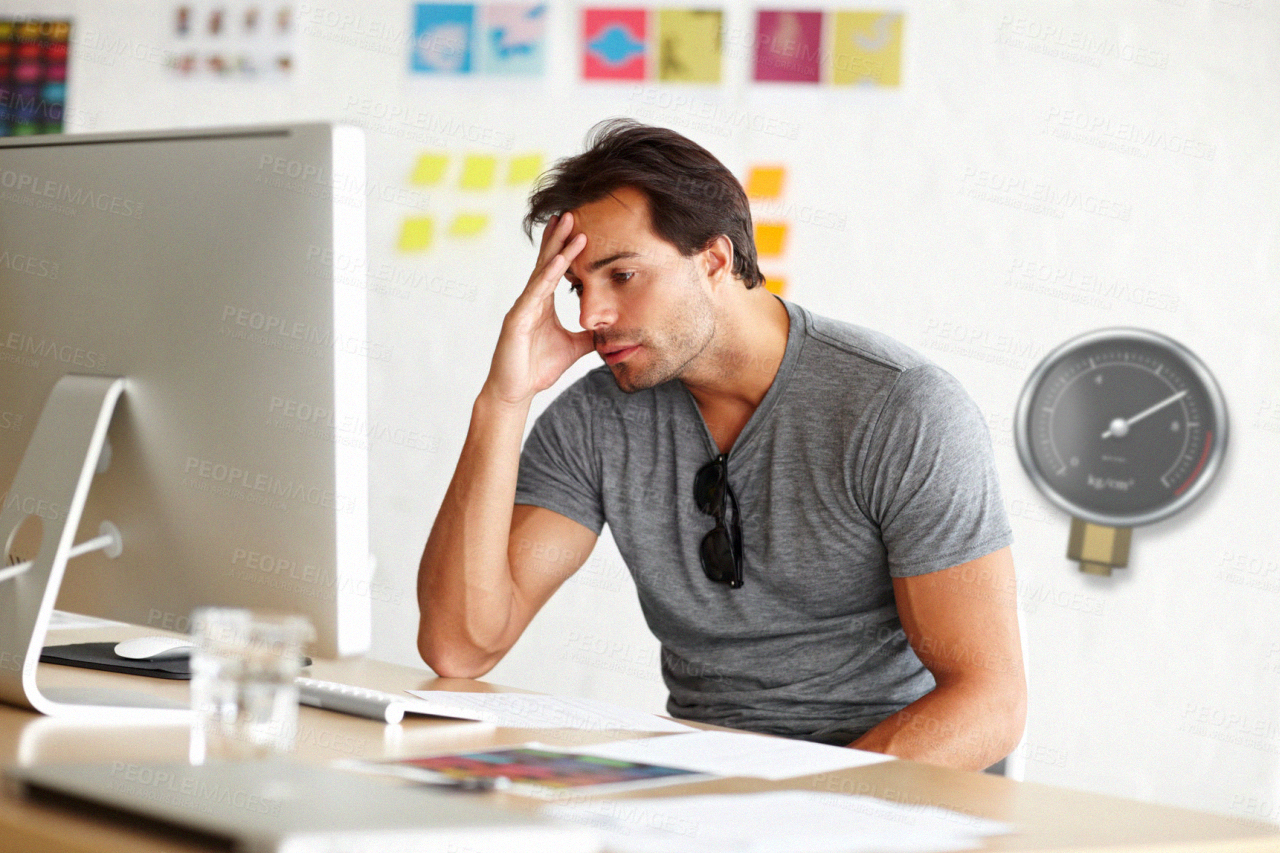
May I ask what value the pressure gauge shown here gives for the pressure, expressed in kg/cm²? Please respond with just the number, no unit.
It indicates 7
